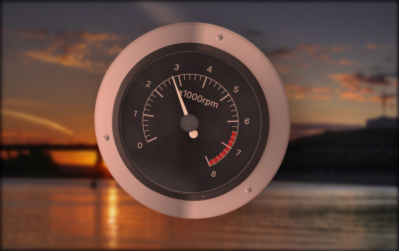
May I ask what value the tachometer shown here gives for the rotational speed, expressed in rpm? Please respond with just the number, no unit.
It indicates 2800
